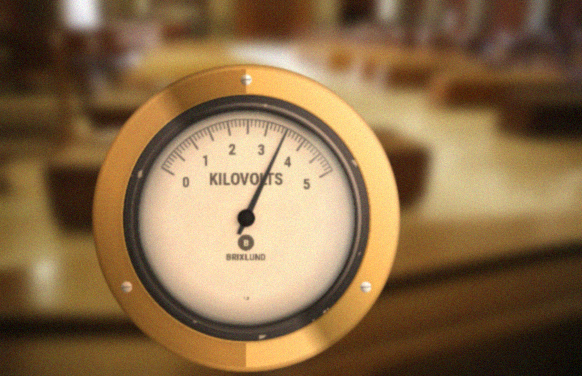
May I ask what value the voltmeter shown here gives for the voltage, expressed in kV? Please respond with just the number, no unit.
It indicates 3.5
